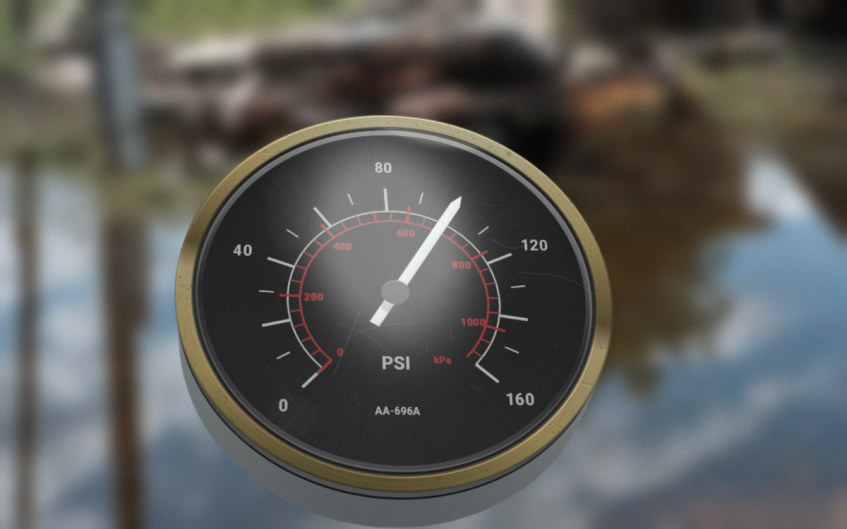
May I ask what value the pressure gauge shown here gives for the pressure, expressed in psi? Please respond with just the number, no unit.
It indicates 100
